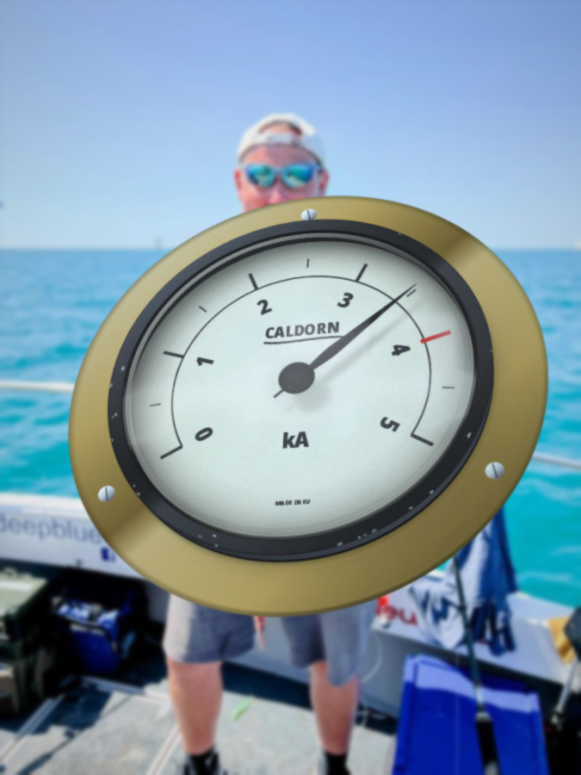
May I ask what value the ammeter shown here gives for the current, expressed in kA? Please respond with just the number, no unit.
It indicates 3.5
